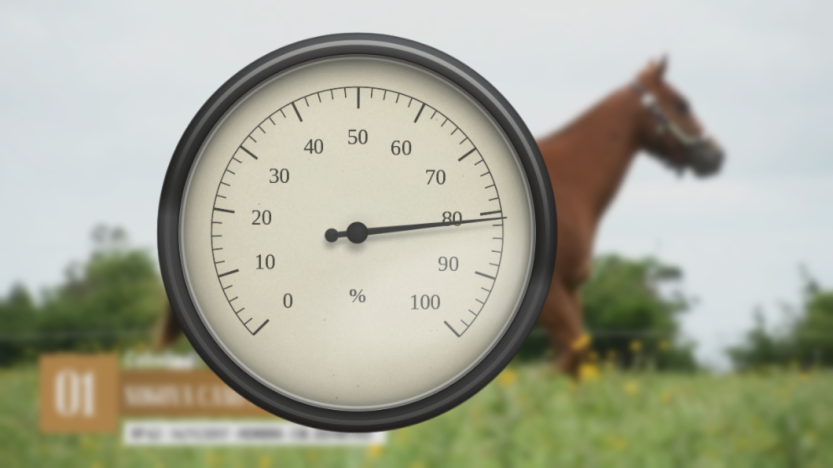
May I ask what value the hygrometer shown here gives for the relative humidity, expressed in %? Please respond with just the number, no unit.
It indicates 81
